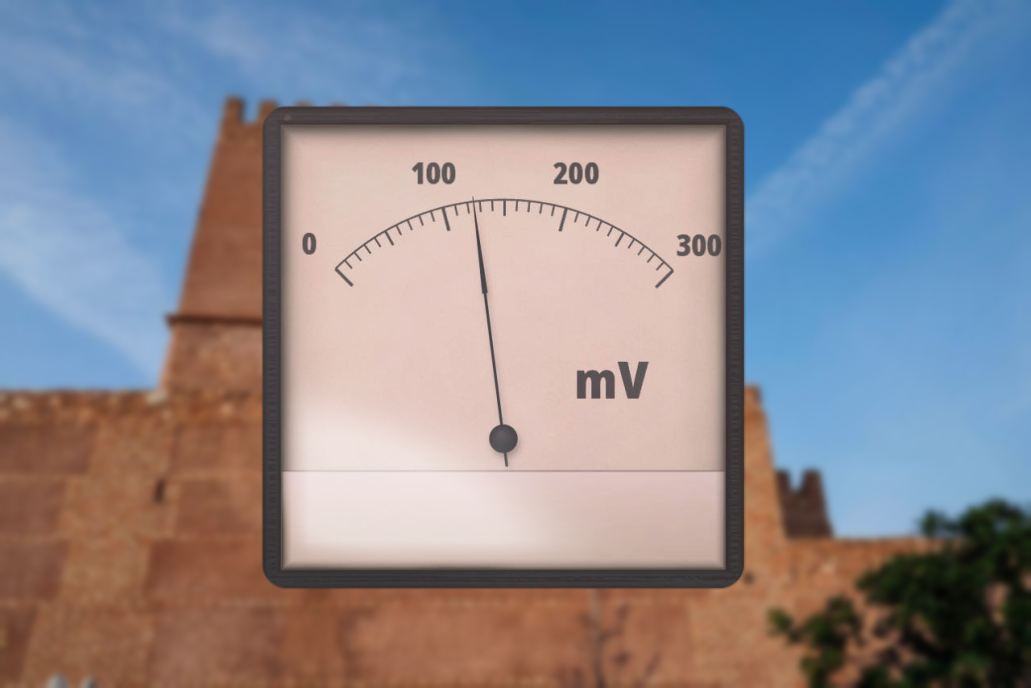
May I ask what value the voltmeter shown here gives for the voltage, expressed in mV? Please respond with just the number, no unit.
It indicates 125
